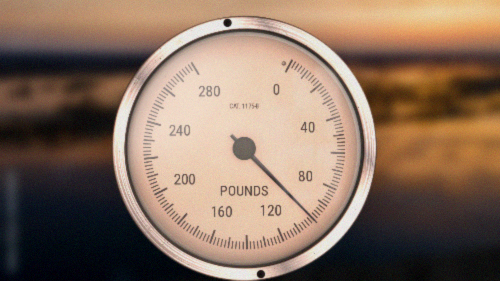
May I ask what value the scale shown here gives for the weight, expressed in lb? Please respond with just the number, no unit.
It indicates 100
